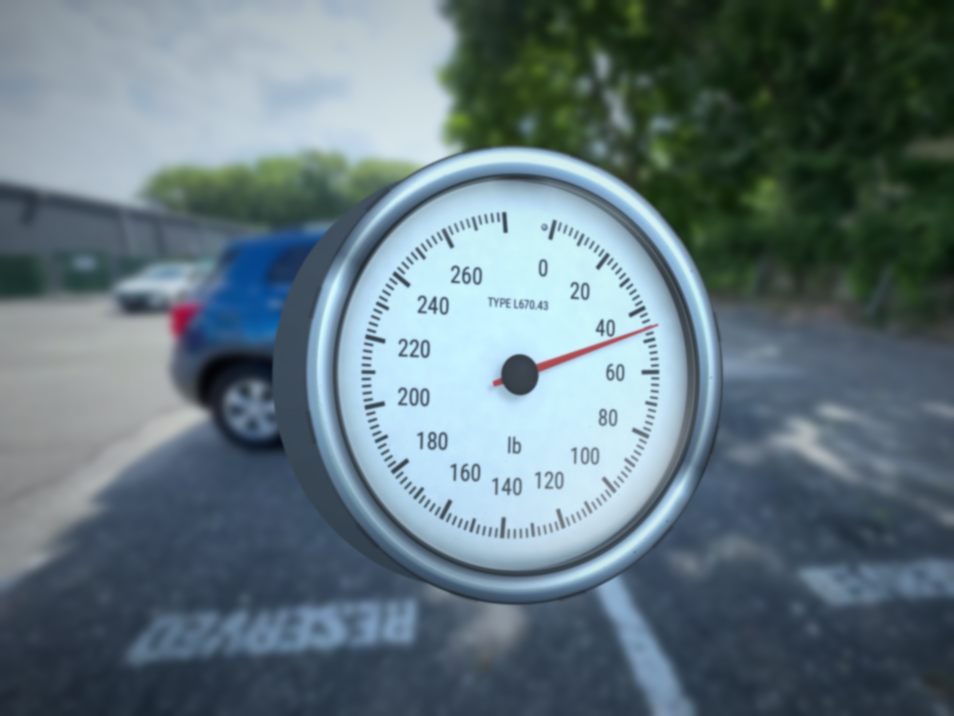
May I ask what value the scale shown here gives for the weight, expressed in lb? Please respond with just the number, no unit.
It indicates 46
